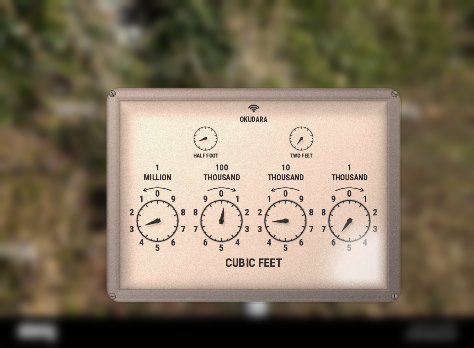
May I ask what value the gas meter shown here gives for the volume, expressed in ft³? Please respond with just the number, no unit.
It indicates 302600
